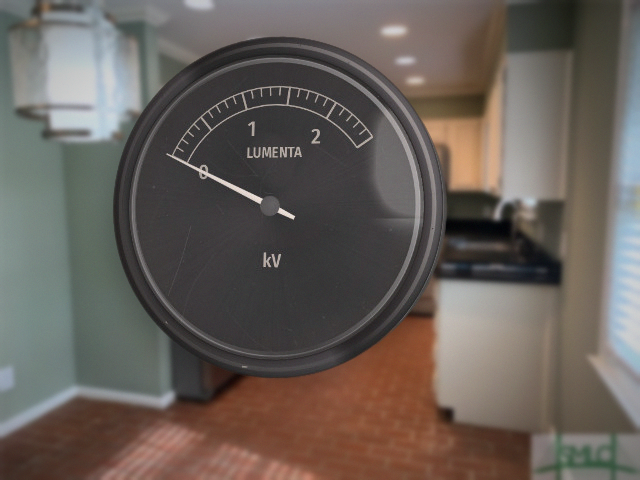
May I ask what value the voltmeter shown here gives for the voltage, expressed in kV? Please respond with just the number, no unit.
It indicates 0
